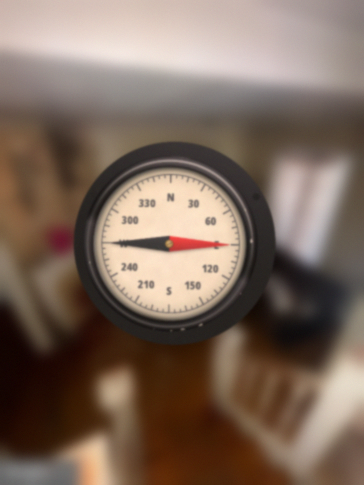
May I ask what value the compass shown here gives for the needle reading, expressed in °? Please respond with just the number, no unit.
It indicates 90
